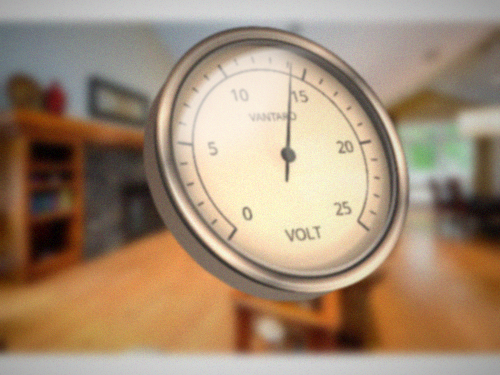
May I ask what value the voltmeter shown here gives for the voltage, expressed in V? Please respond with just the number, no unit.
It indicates 14
